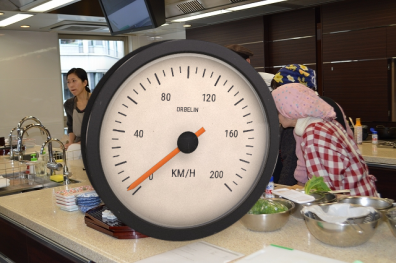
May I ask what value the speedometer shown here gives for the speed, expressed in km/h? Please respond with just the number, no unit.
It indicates 5
